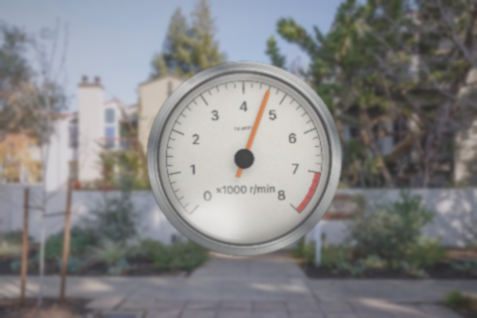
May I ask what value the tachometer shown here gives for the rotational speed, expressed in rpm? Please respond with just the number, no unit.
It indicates 4600
